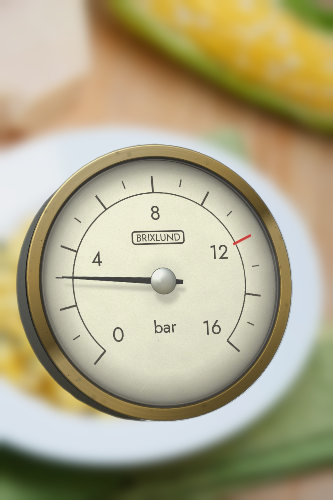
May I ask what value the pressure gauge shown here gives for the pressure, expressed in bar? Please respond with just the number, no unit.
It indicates 3
